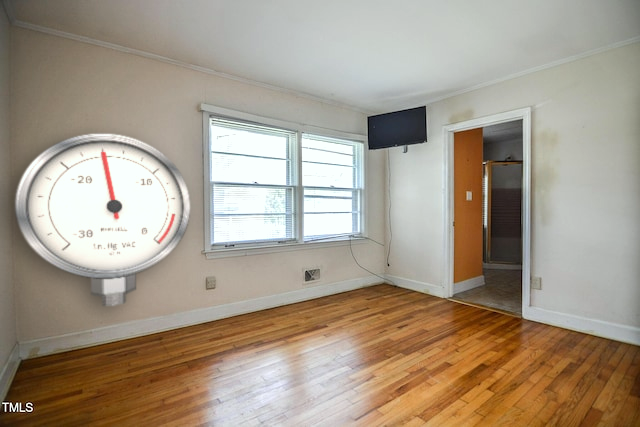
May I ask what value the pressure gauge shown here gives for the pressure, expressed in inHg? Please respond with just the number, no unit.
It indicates -16
